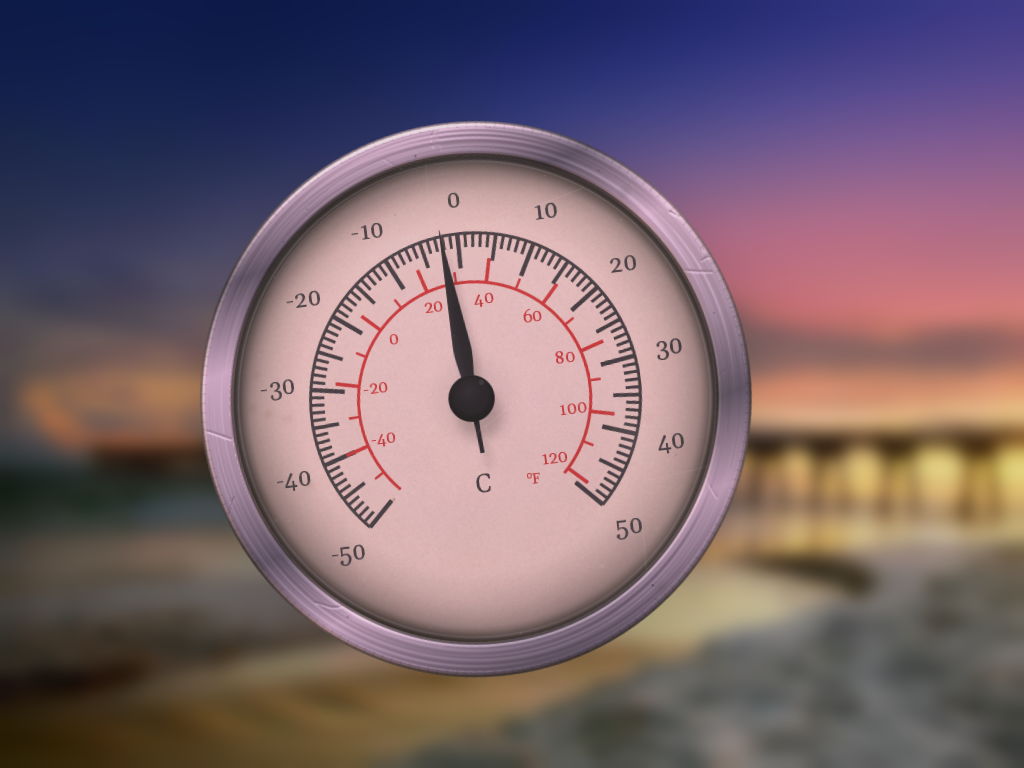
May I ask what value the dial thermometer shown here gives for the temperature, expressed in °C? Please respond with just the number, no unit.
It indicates -2
